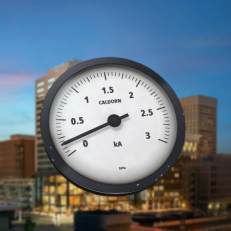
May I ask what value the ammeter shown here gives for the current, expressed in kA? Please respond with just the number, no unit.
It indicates 0.15
